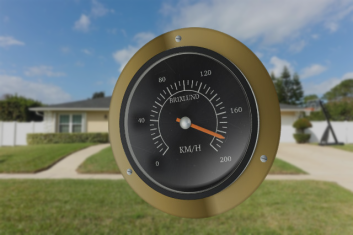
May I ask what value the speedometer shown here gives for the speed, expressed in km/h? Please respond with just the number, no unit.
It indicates 185
